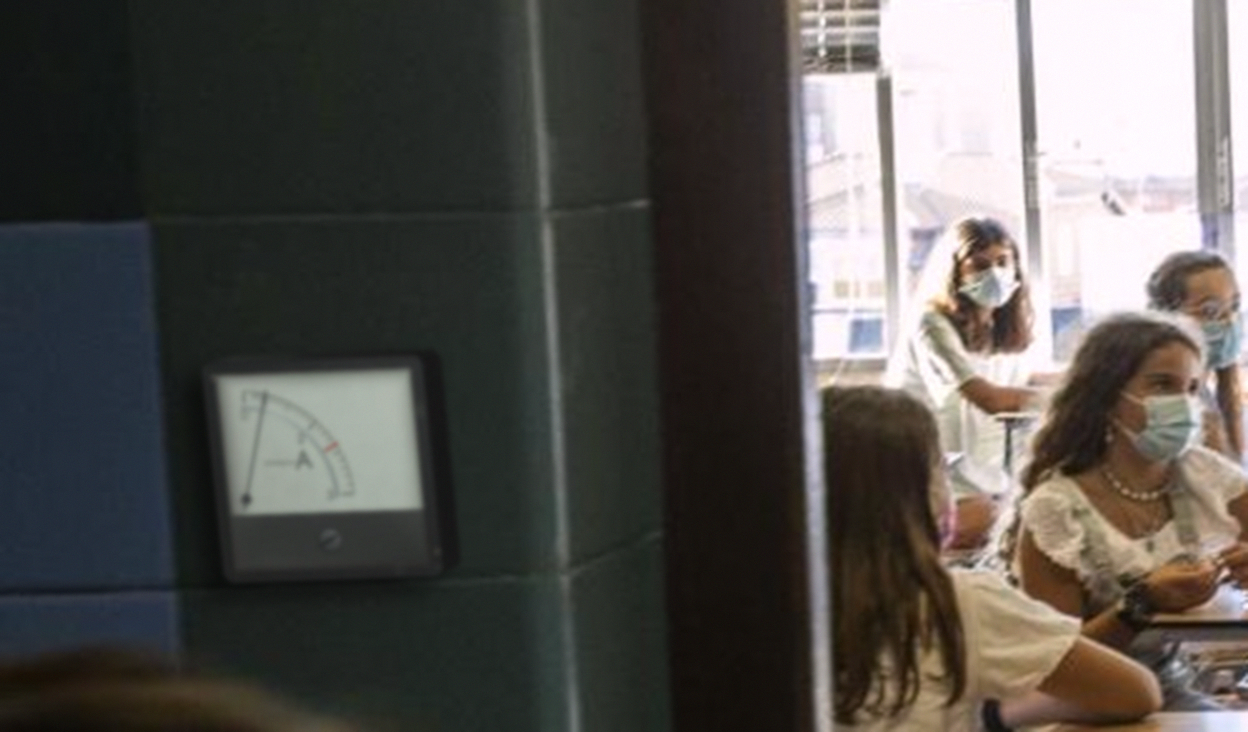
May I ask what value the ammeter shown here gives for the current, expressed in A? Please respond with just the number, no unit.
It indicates 1
